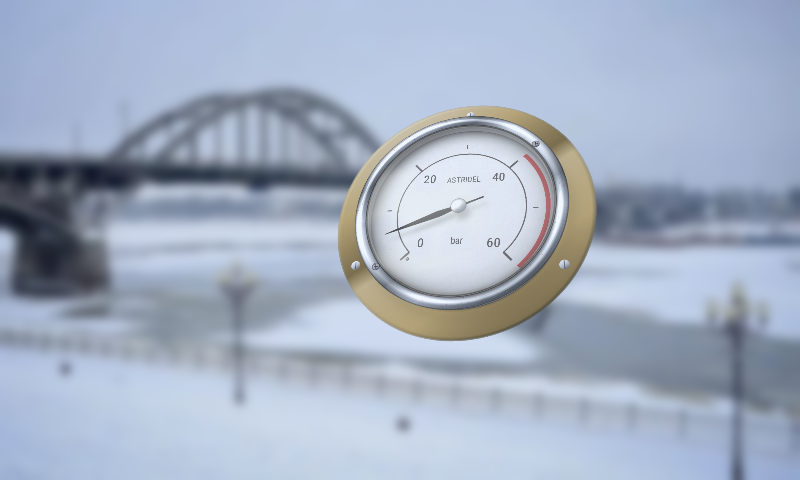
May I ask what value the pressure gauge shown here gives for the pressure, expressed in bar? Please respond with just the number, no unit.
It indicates 5
